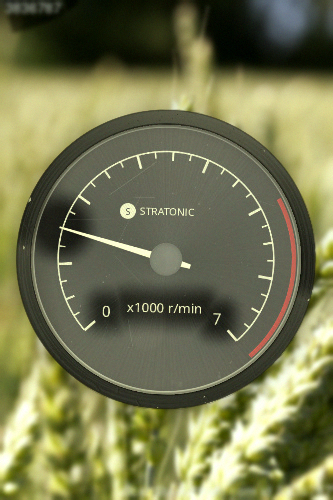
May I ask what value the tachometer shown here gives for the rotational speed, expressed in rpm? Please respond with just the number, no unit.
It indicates 1500
